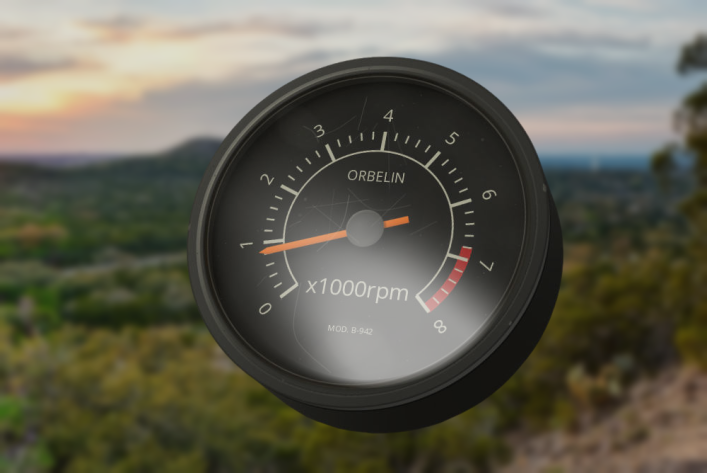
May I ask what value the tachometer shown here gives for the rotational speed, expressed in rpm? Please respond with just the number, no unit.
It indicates 800
